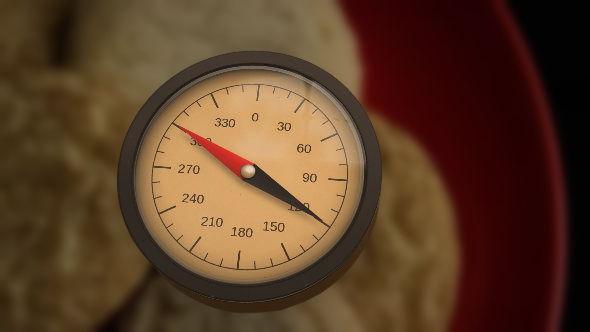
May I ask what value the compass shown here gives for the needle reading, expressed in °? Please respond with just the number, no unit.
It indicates 300
